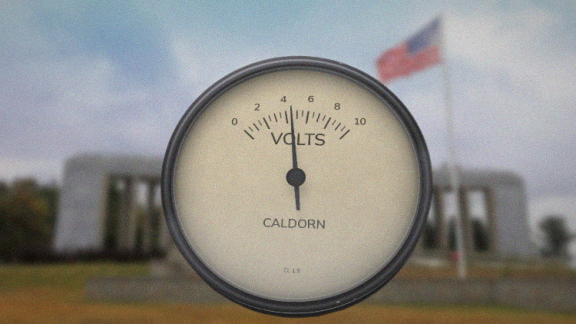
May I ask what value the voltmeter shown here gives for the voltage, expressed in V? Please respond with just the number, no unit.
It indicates 4.5
